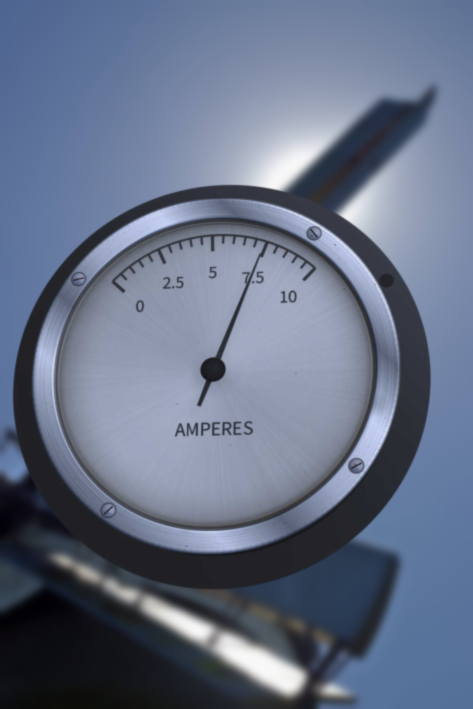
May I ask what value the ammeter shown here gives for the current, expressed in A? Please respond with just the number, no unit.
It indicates 7.5
